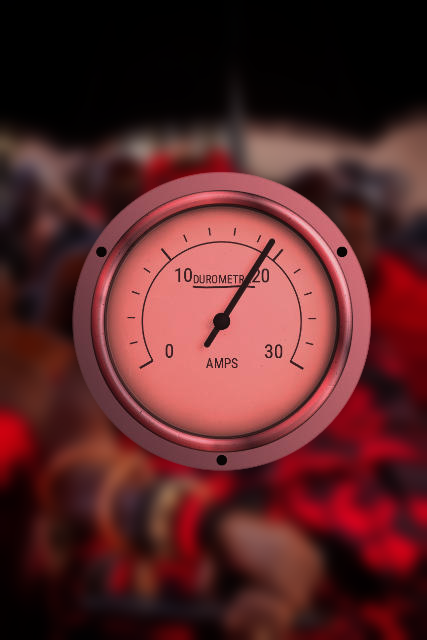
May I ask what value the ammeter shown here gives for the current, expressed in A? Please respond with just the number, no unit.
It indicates 19
